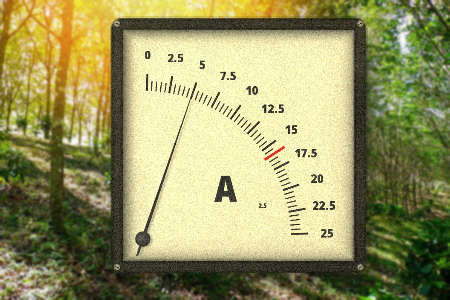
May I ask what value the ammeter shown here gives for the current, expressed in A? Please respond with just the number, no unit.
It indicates 5
